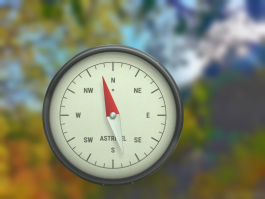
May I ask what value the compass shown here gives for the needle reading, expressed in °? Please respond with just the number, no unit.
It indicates 345
